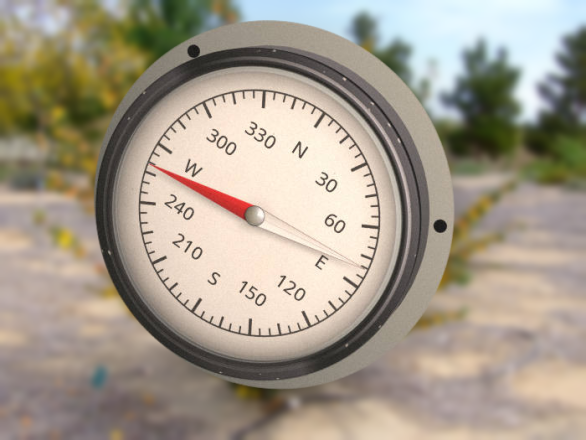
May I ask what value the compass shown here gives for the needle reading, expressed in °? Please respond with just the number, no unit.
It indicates 260
